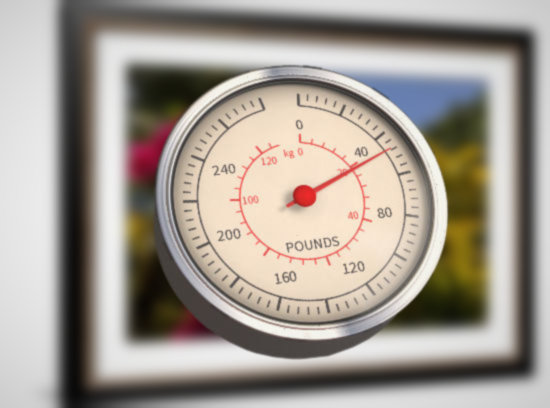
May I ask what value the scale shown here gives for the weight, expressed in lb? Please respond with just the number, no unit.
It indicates 48
